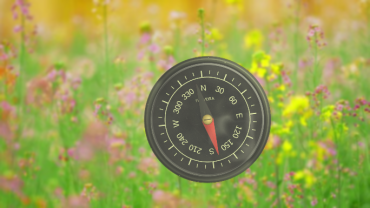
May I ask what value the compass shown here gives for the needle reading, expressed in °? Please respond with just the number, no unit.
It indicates 170
